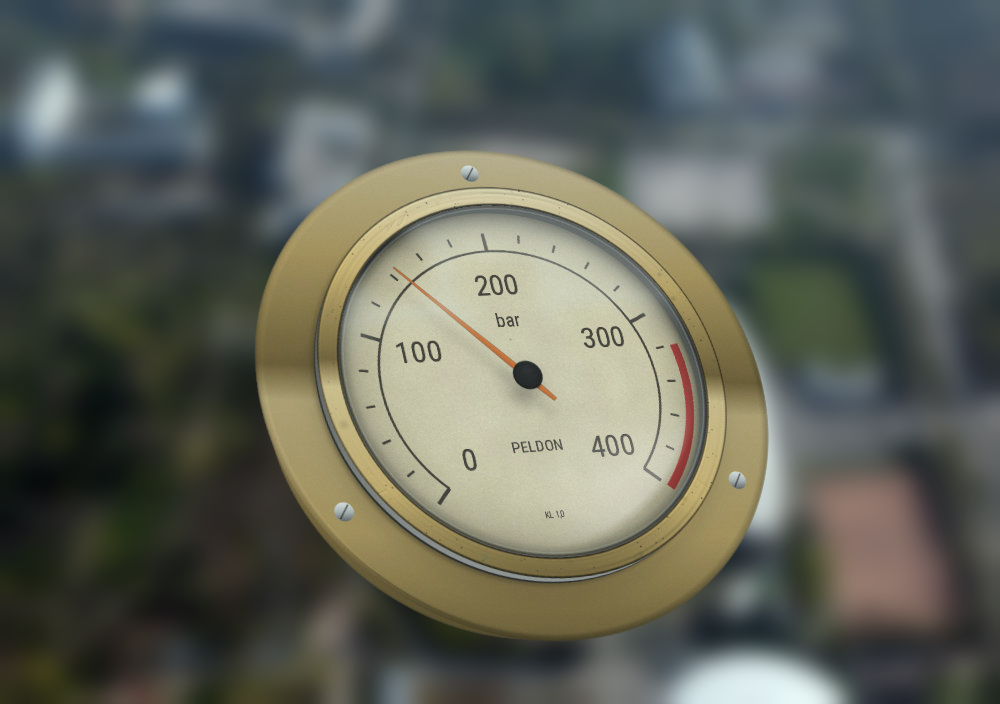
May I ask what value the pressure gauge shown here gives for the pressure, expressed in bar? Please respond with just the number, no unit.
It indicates 140
